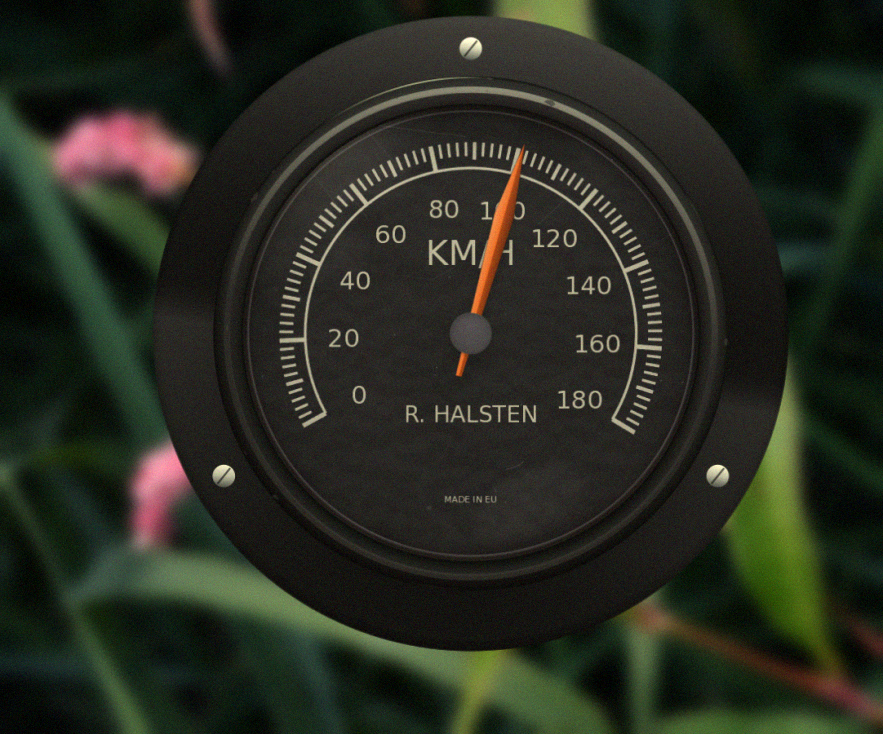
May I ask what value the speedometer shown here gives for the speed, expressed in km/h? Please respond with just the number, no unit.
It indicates 101
